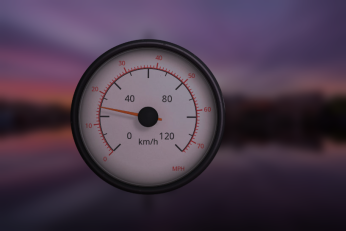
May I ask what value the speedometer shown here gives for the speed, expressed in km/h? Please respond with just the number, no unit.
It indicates 25
